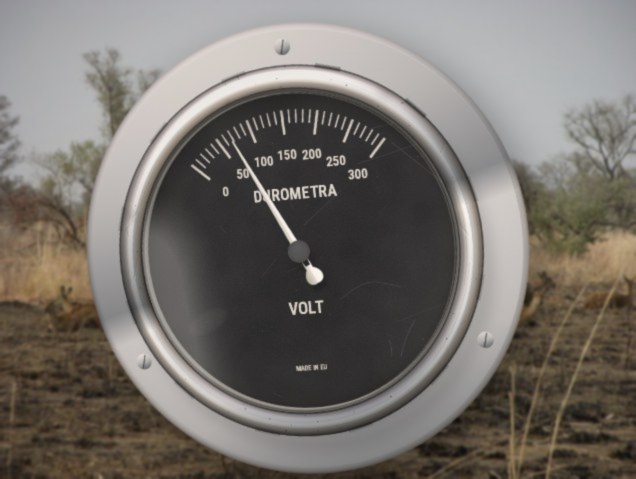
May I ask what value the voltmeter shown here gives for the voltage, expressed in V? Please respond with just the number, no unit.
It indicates 70
